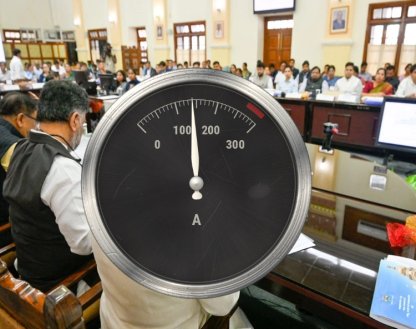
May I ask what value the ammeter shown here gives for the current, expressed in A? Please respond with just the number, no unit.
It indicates 140
